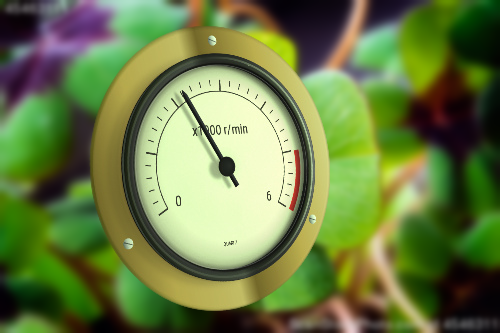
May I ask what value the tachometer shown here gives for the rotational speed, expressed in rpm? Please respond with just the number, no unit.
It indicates 2200
